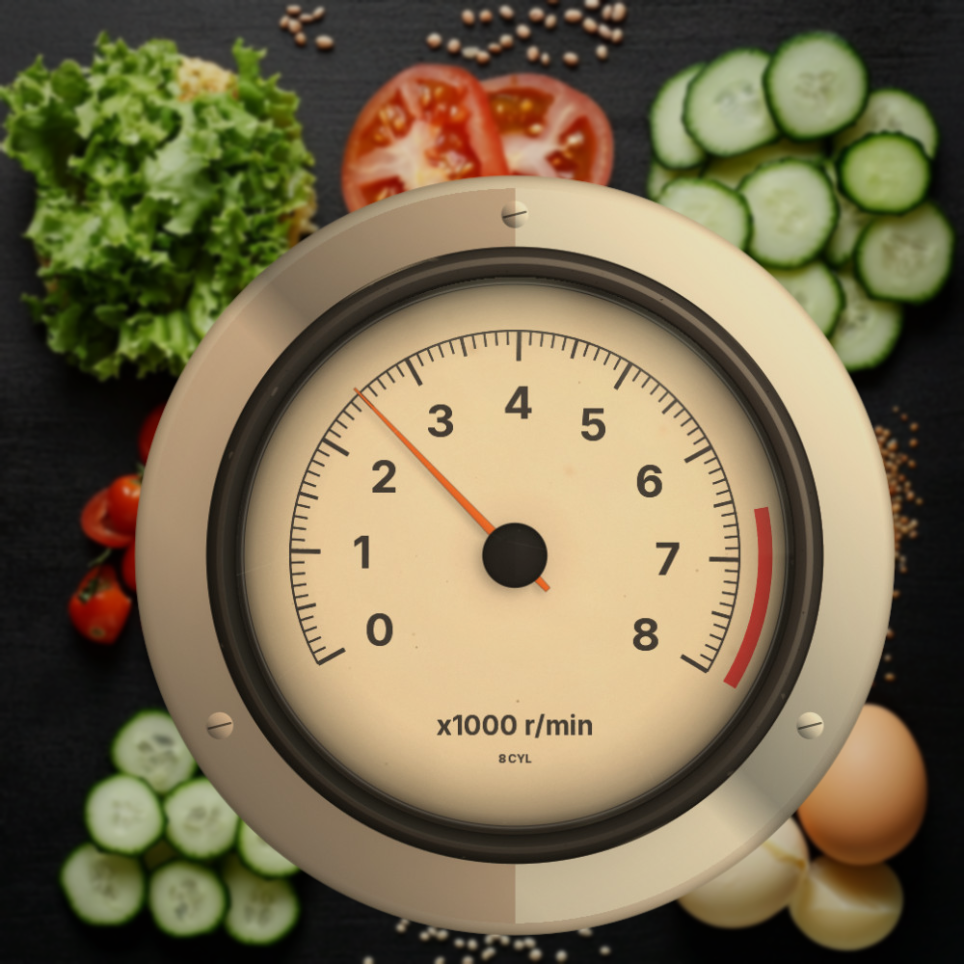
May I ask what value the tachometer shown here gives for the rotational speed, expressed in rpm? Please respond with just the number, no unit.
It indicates 2500
